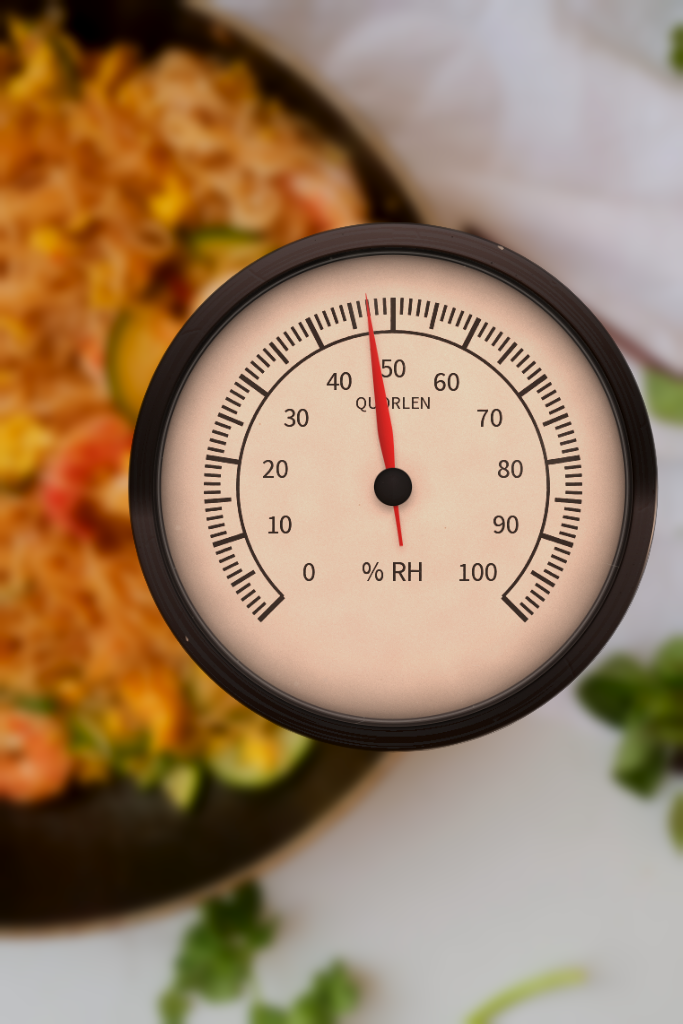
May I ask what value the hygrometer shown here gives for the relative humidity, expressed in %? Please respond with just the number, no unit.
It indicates 47
